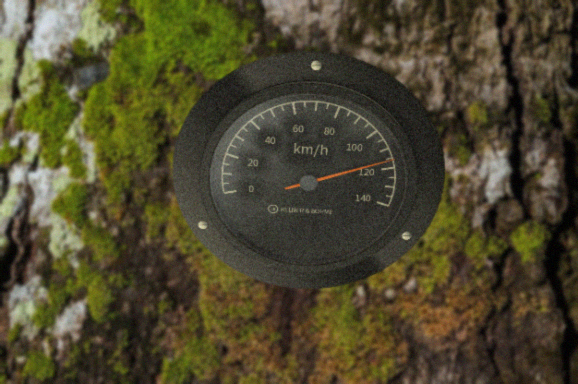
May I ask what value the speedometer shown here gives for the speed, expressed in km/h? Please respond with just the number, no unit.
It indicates 115
